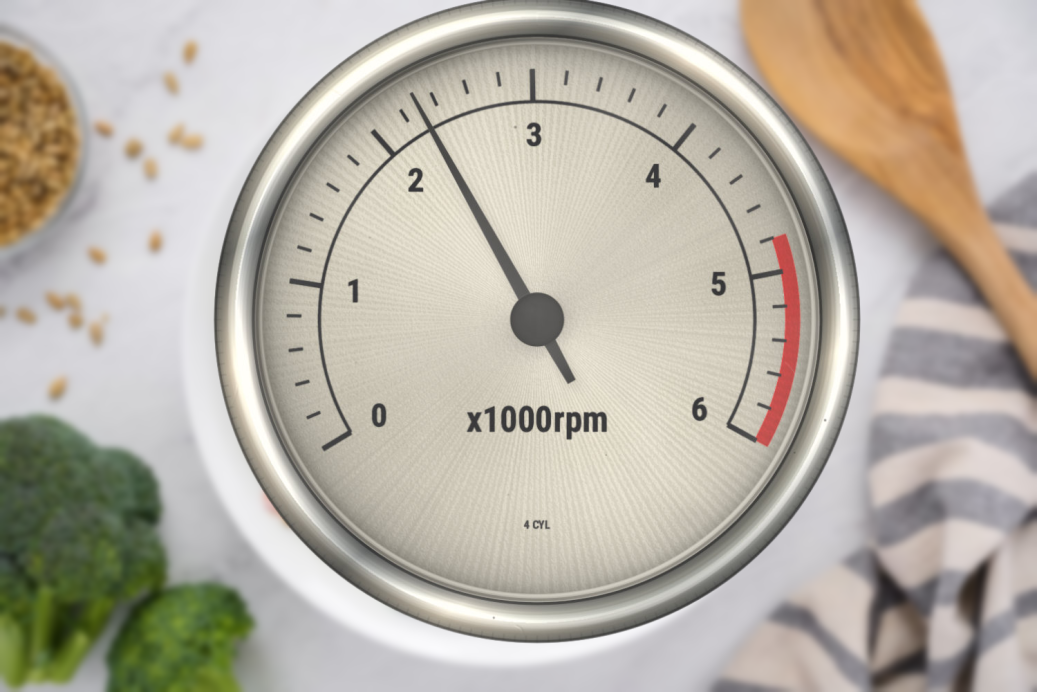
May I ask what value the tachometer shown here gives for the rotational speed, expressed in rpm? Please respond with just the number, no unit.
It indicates 2300
